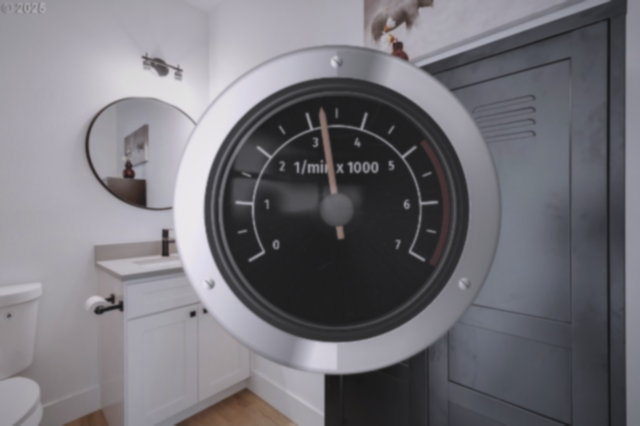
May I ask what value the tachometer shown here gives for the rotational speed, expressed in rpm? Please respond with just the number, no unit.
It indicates 3250
